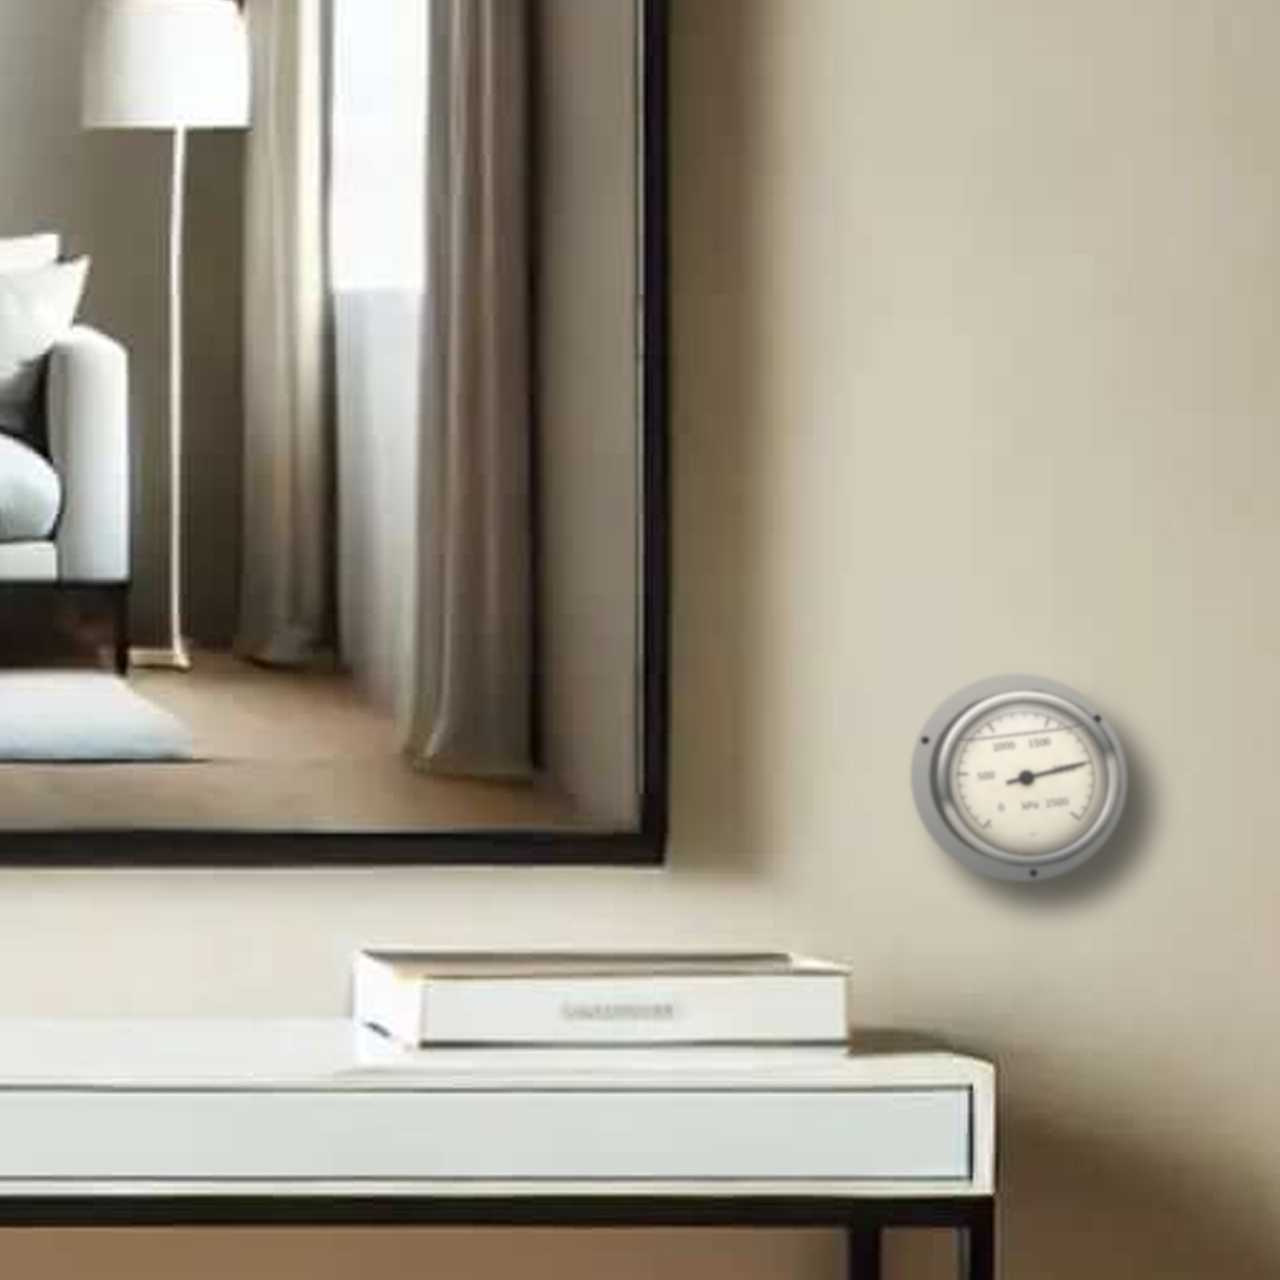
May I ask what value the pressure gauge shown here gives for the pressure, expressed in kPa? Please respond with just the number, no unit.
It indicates 2000
